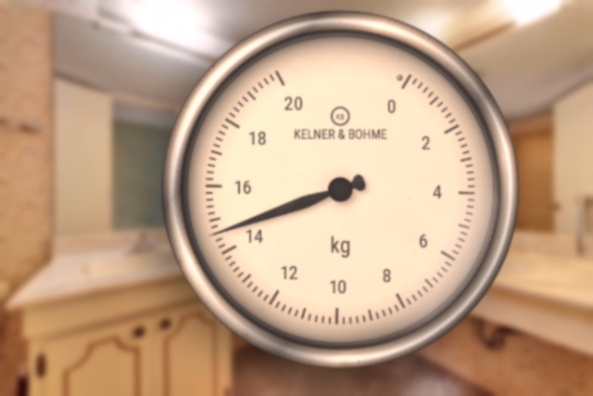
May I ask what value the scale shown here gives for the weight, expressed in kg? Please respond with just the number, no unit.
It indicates 14.6
